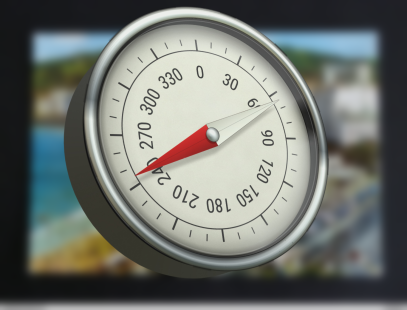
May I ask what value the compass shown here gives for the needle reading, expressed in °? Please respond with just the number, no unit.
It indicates 245
